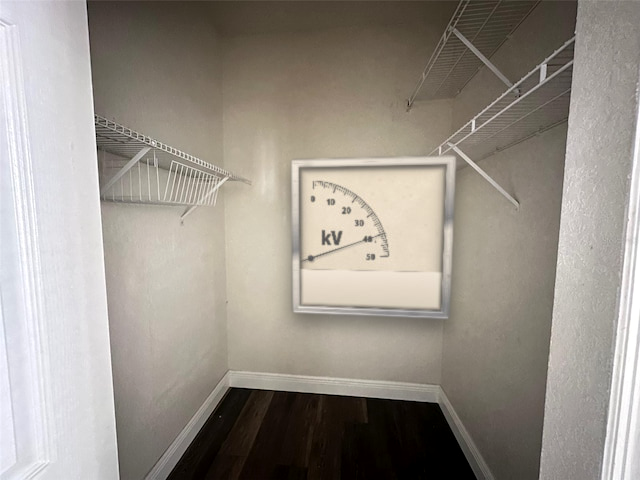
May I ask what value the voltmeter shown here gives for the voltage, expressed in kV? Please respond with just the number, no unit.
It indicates 40
